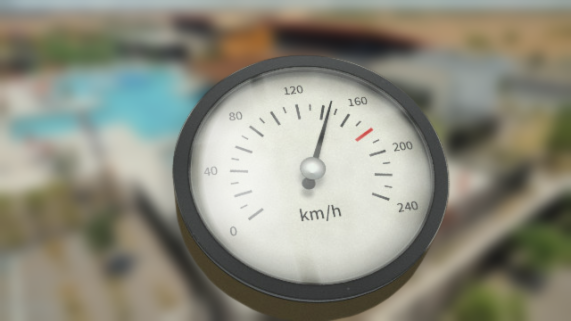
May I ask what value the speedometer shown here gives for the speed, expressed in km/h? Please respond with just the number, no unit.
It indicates 145
